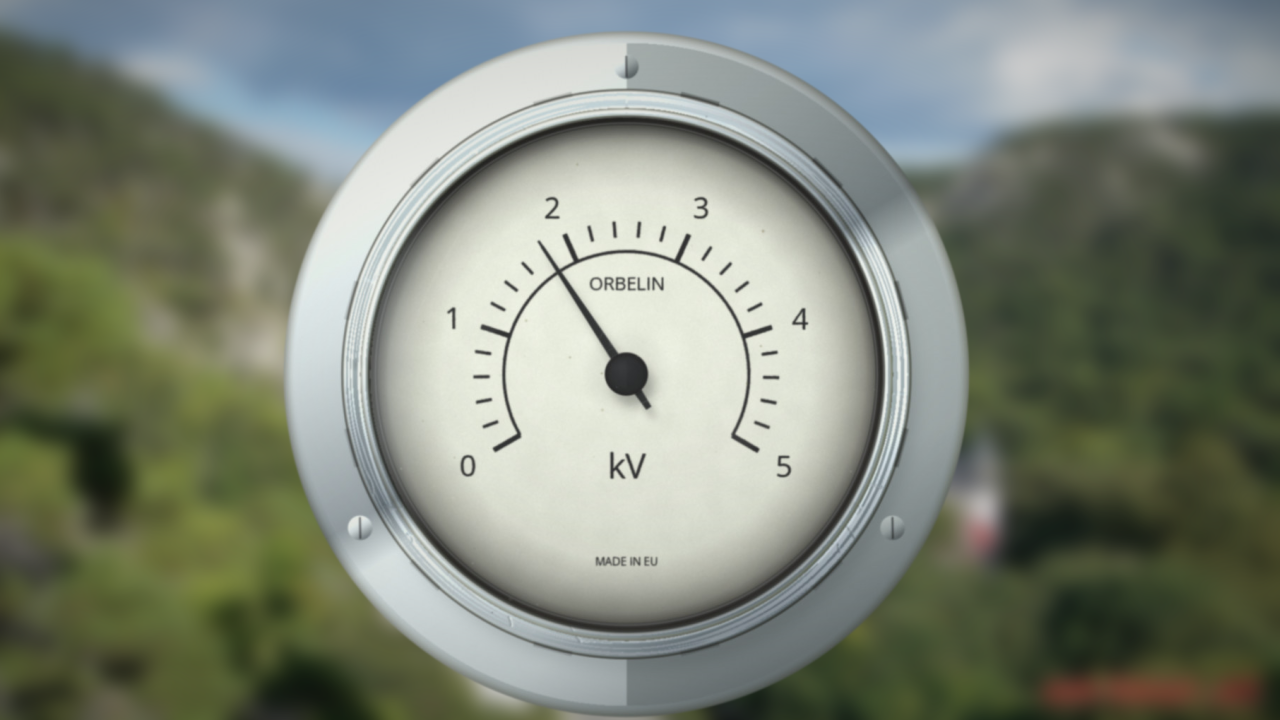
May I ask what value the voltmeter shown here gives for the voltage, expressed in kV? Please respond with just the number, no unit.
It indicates 1.8
